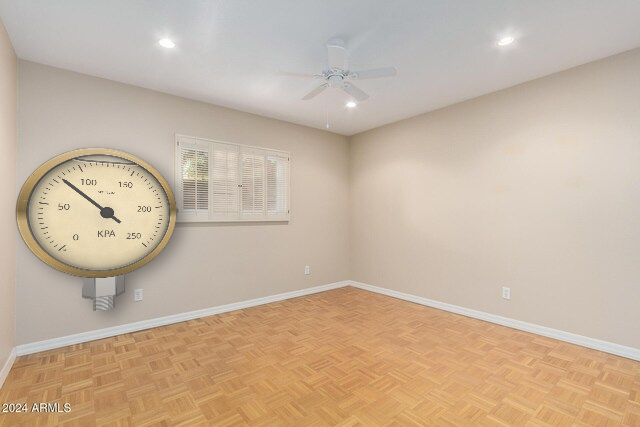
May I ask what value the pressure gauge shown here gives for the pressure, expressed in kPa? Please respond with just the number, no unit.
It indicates 80
